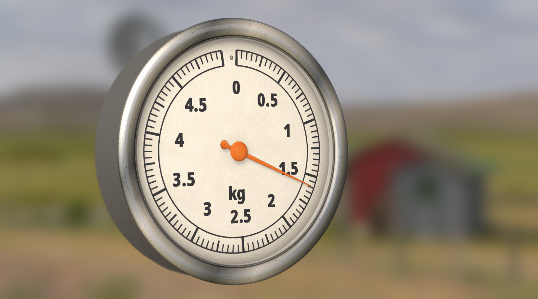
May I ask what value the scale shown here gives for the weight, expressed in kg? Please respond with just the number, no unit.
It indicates 1.6
